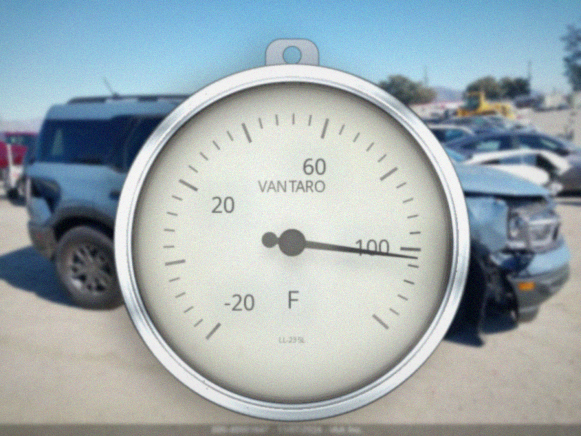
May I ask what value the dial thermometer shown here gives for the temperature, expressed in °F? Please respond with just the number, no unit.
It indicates 102
